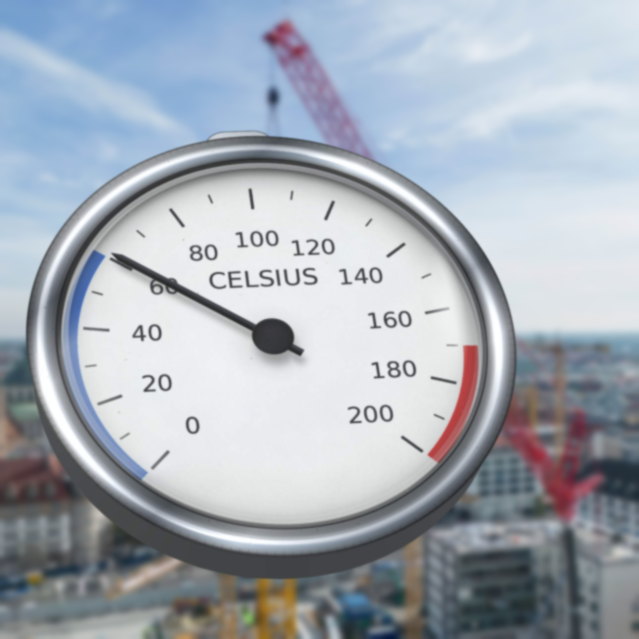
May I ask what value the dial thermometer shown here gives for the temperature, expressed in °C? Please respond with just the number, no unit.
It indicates 60
